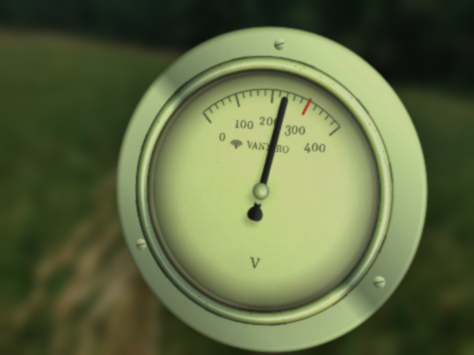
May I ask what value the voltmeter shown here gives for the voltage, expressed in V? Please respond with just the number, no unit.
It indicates 240
